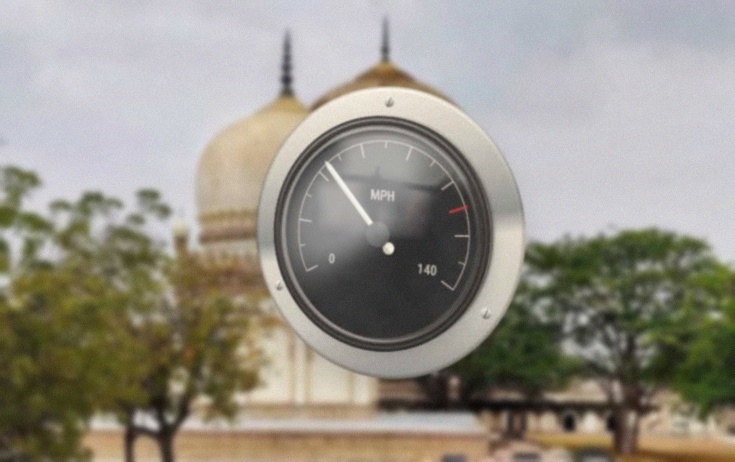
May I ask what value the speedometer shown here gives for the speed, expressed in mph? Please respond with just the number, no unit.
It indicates 45
